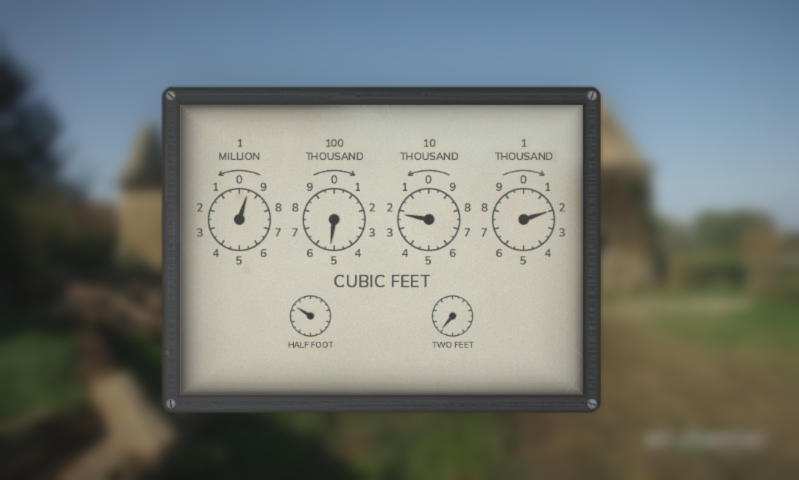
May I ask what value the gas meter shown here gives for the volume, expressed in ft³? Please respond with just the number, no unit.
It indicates 952200
